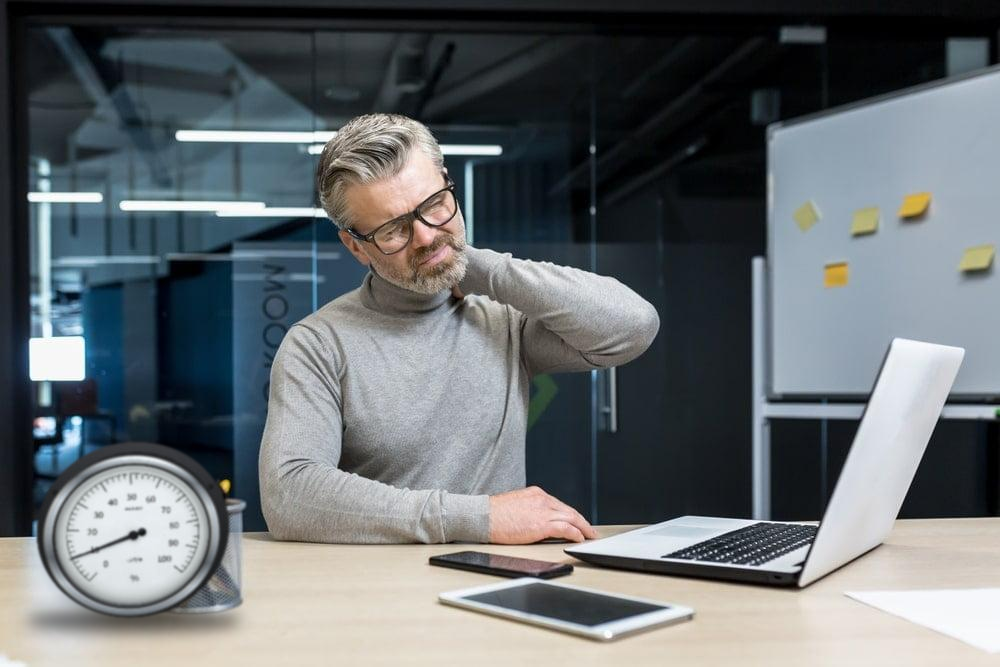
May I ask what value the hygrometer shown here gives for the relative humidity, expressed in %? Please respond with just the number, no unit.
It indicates 10
